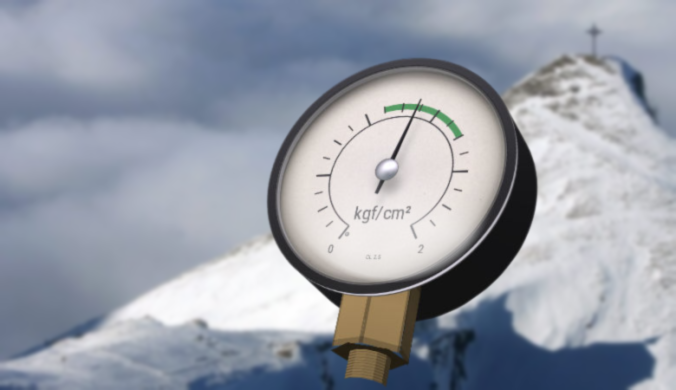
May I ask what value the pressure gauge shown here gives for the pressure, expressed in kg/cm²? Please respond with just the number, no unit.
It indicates 1.1
